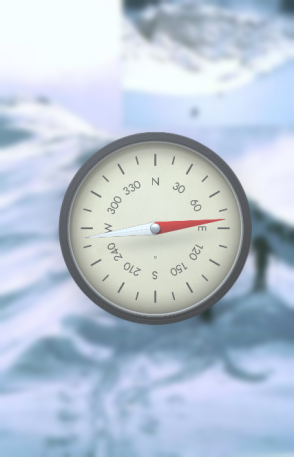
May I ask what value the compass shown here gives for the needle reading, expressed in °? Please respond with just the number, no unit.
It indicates 82.5
